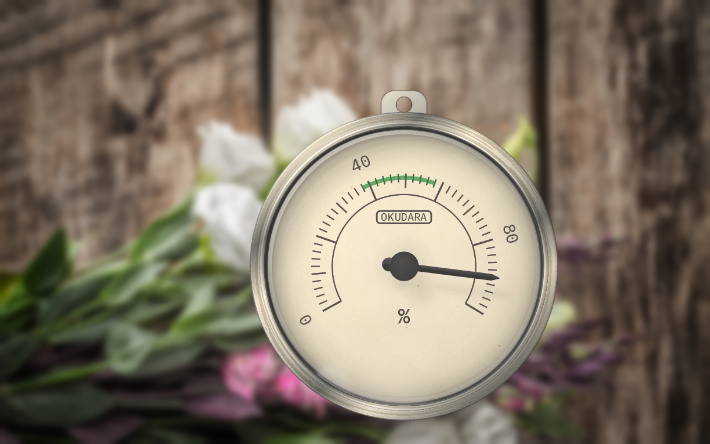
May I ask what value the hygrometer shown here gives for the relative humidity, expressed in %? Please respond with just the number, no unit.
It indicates 90
